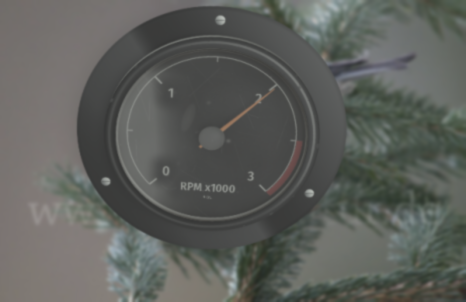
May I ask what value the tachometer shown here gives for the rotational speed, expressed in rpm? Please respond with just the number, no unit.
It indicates 2000
